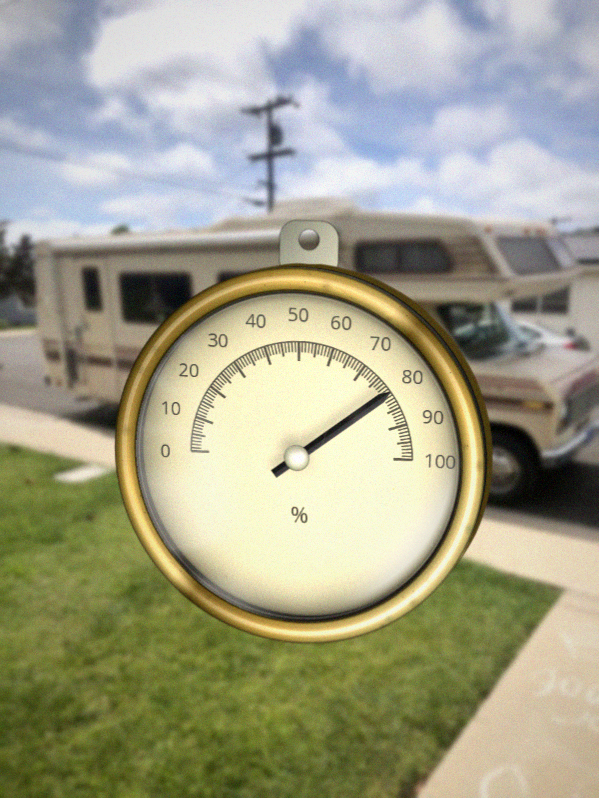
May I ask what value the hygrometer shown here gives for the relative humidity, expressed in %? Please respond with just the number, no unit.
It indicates 80
